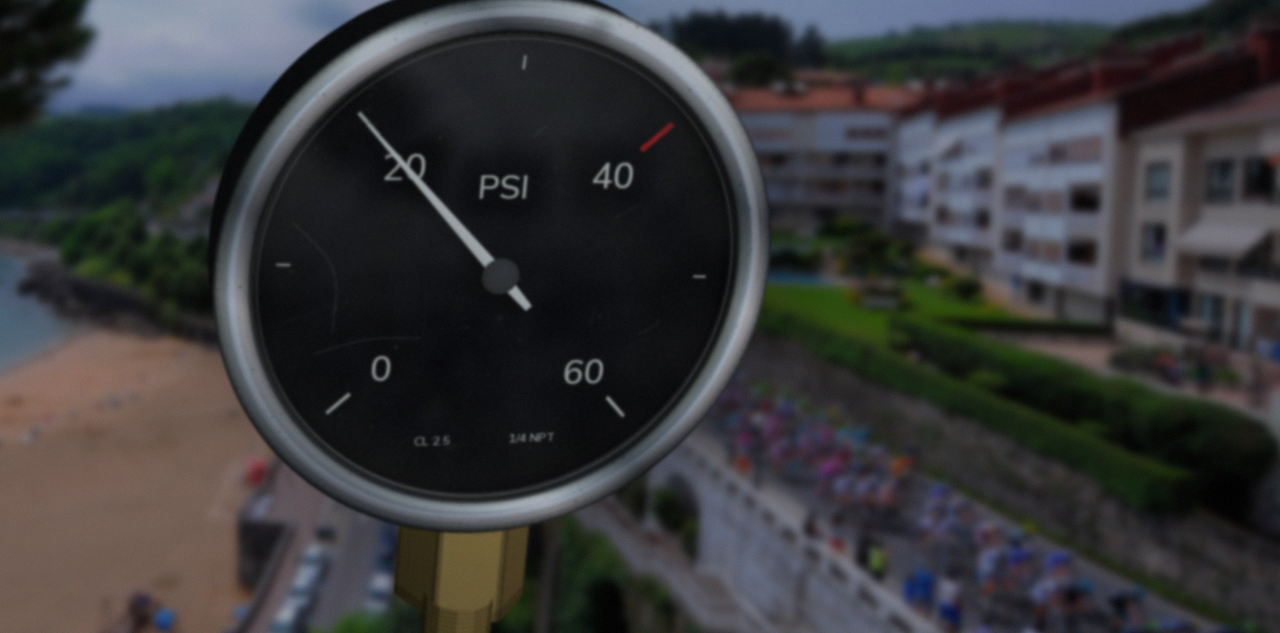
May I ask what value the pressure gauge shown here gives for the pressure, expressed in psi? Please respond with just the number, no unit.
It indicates 20
